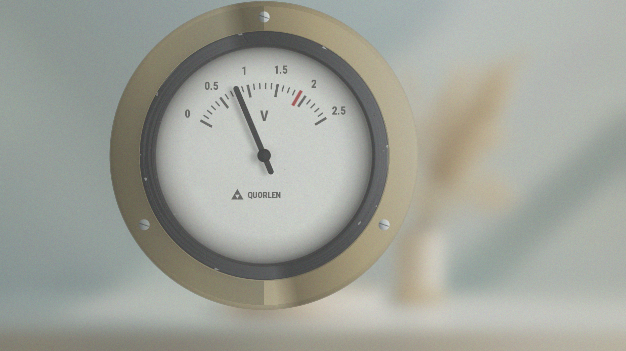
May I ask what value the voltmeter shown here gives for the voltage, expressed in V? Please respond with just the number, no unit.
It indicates 0.8
